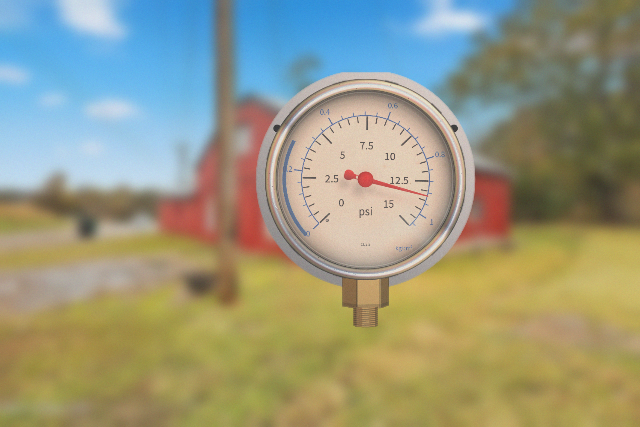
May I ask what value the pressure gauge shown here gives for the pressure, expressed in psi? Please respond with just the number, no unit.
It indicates 13.25
